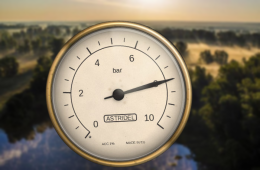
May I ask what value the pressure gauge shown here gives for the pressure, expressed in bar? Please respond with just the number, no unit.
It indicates 8
